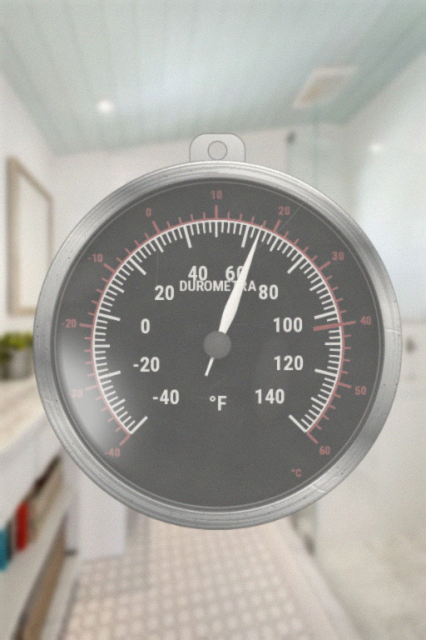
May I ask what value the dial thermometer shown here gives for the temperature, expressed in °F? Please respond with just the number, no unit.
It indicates 64
